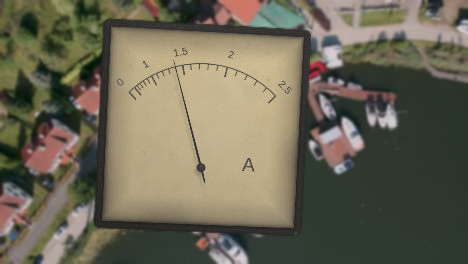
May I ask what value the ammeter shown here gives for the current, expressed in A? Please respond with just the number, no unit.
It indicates 1.4
